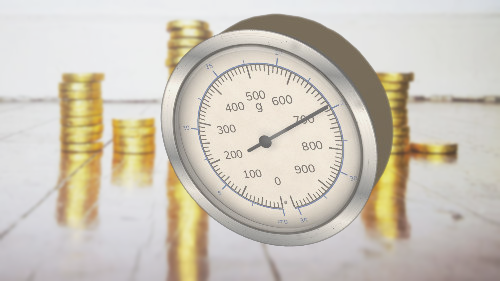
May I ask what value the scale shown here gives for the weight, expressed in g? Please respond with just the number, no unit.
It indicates 700
